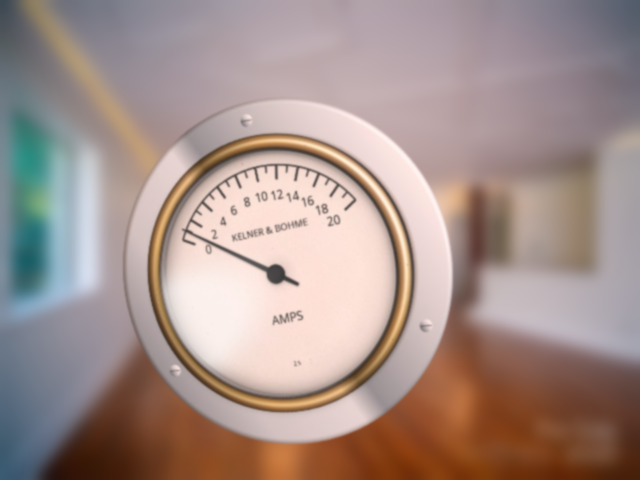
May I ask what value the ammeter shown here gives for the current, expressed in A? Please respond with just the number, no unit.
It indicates 1
